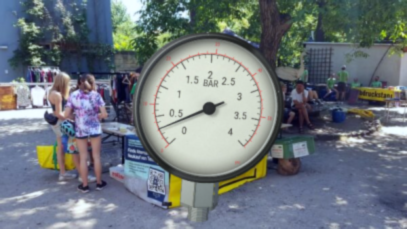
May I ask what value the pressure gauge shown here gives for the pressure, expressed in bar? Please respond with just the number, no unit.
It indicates 0.3
